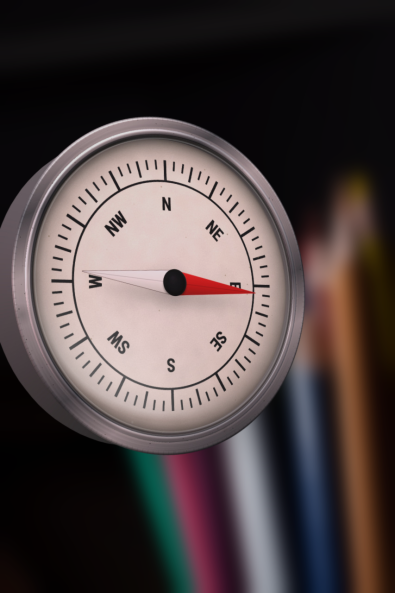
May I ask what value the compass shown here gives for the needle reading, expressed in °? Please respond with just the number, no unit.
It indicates 95
